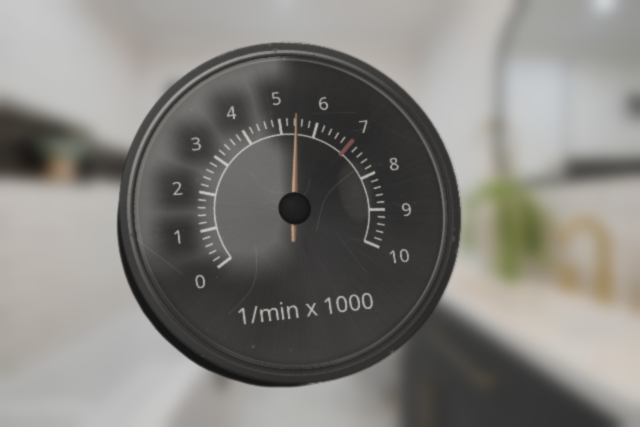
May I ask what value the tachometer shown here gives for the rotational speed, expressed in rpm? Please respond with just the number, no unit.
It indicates 5400
